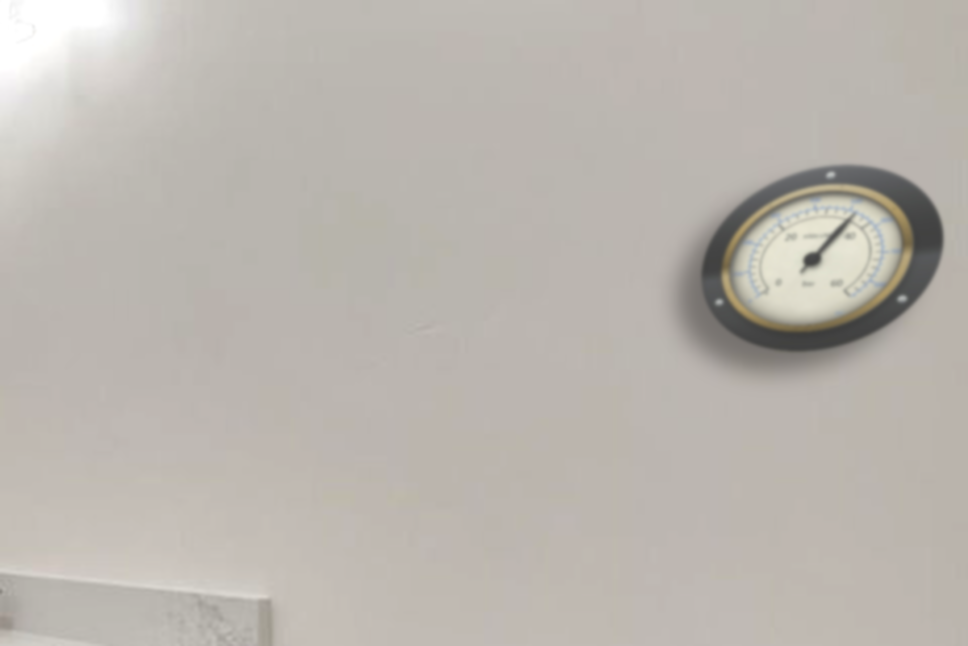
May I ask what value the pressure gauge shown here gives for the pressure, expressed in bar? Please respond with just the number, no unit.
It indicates 36
